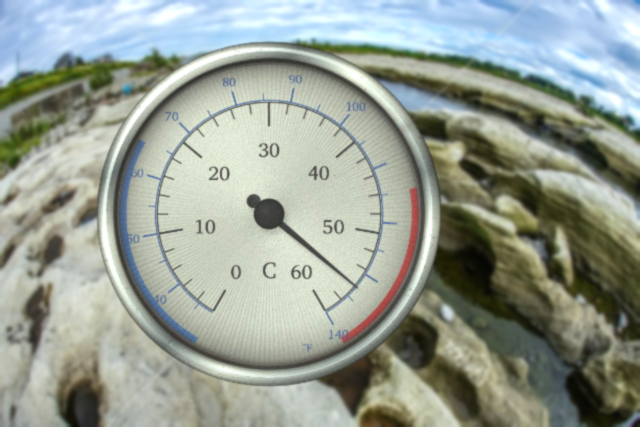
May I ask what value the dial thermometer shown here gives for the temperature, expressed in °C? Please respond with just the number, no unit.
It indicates 56
